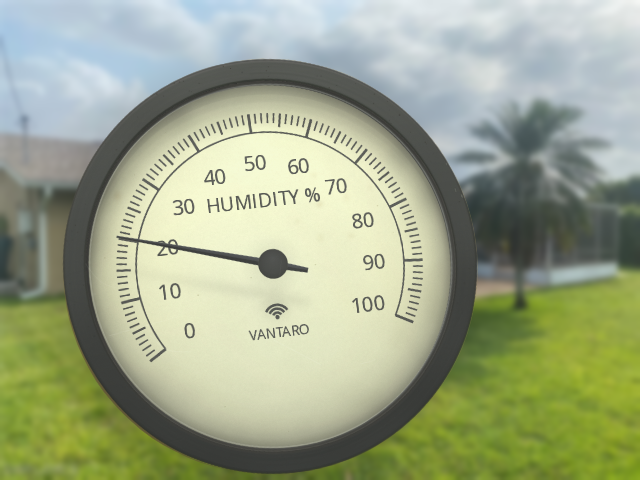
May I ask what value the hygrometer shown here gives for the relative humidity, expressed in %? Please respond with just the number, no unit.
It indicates 20
